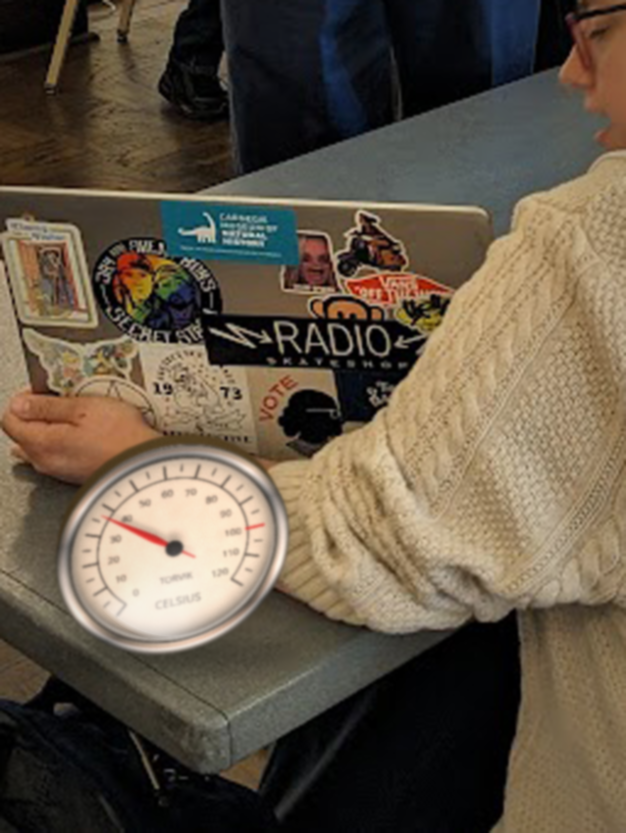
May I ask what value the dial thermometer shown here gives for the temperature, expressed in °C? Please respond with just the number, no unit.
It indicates 37.5
